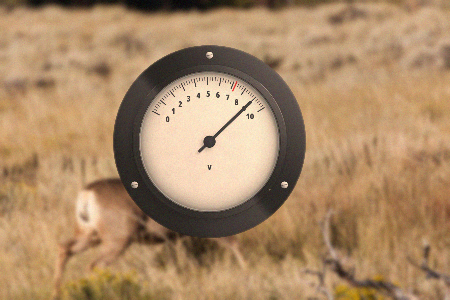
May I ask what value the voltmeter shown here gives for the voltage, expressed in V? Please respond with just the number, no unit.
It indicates 9
